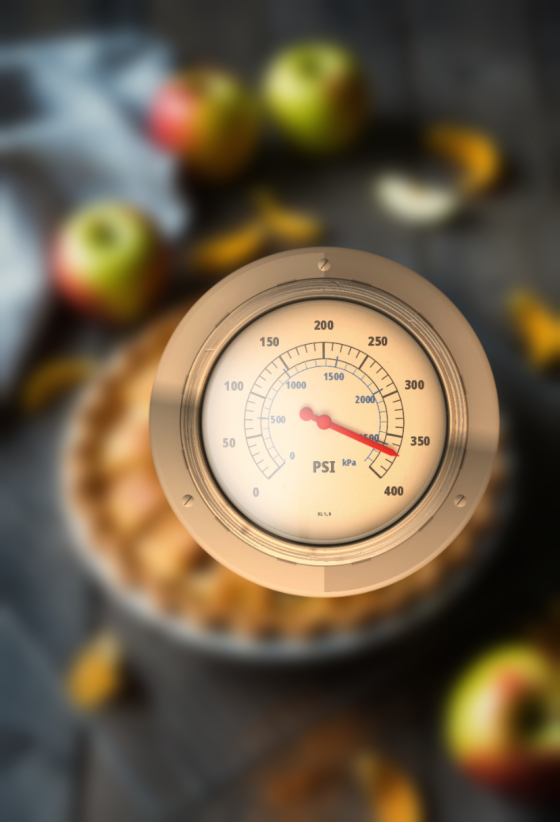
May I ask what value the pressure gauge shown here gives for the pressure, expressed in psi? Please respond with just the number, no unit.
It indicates 370
